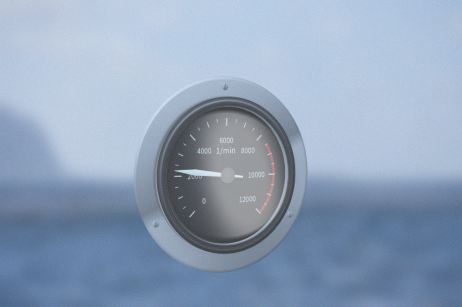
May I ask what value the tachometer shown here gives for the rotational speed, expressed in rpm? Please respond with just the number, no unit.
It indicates 2250
